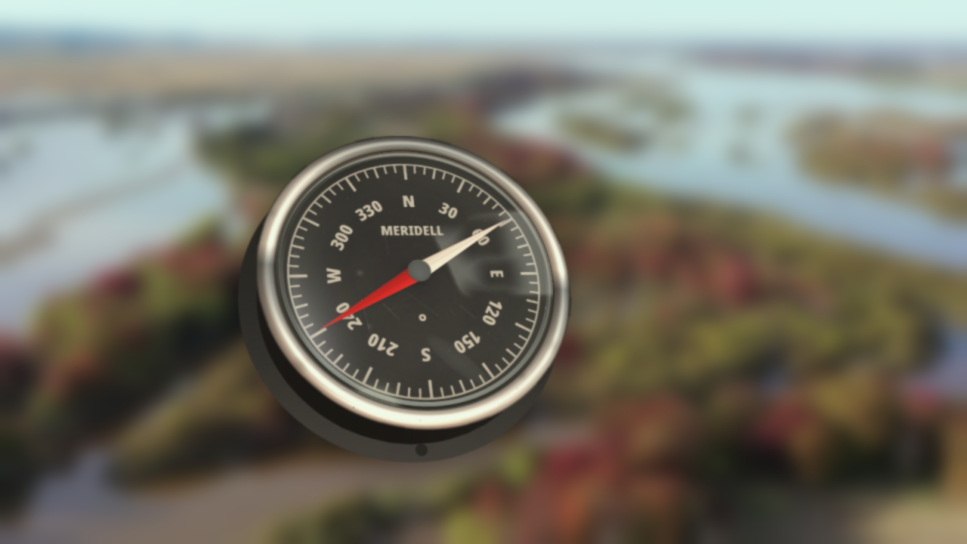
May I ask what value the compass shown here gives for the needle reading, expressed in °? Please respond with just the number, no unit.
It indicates 240
